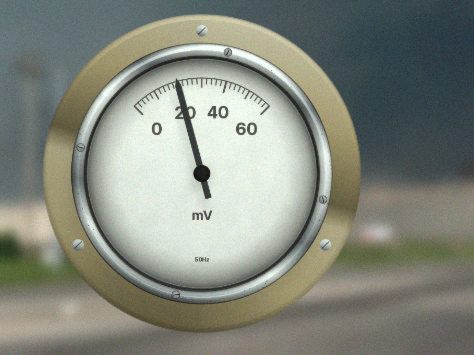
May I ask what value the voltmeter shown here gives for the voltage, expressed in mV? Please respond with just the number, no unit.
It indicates 20
